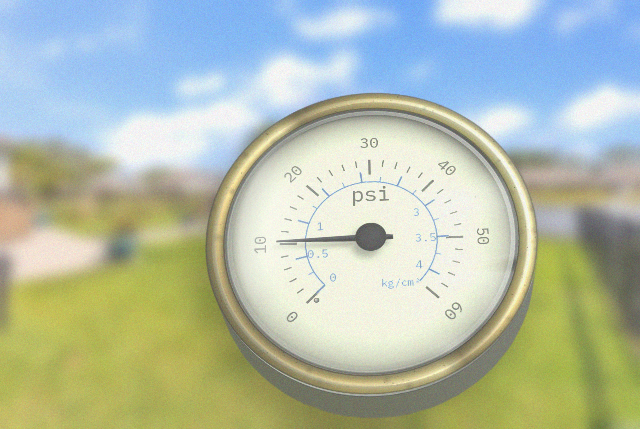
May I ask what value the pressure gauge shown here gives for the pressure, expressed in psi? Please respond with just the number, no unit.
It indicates 10
